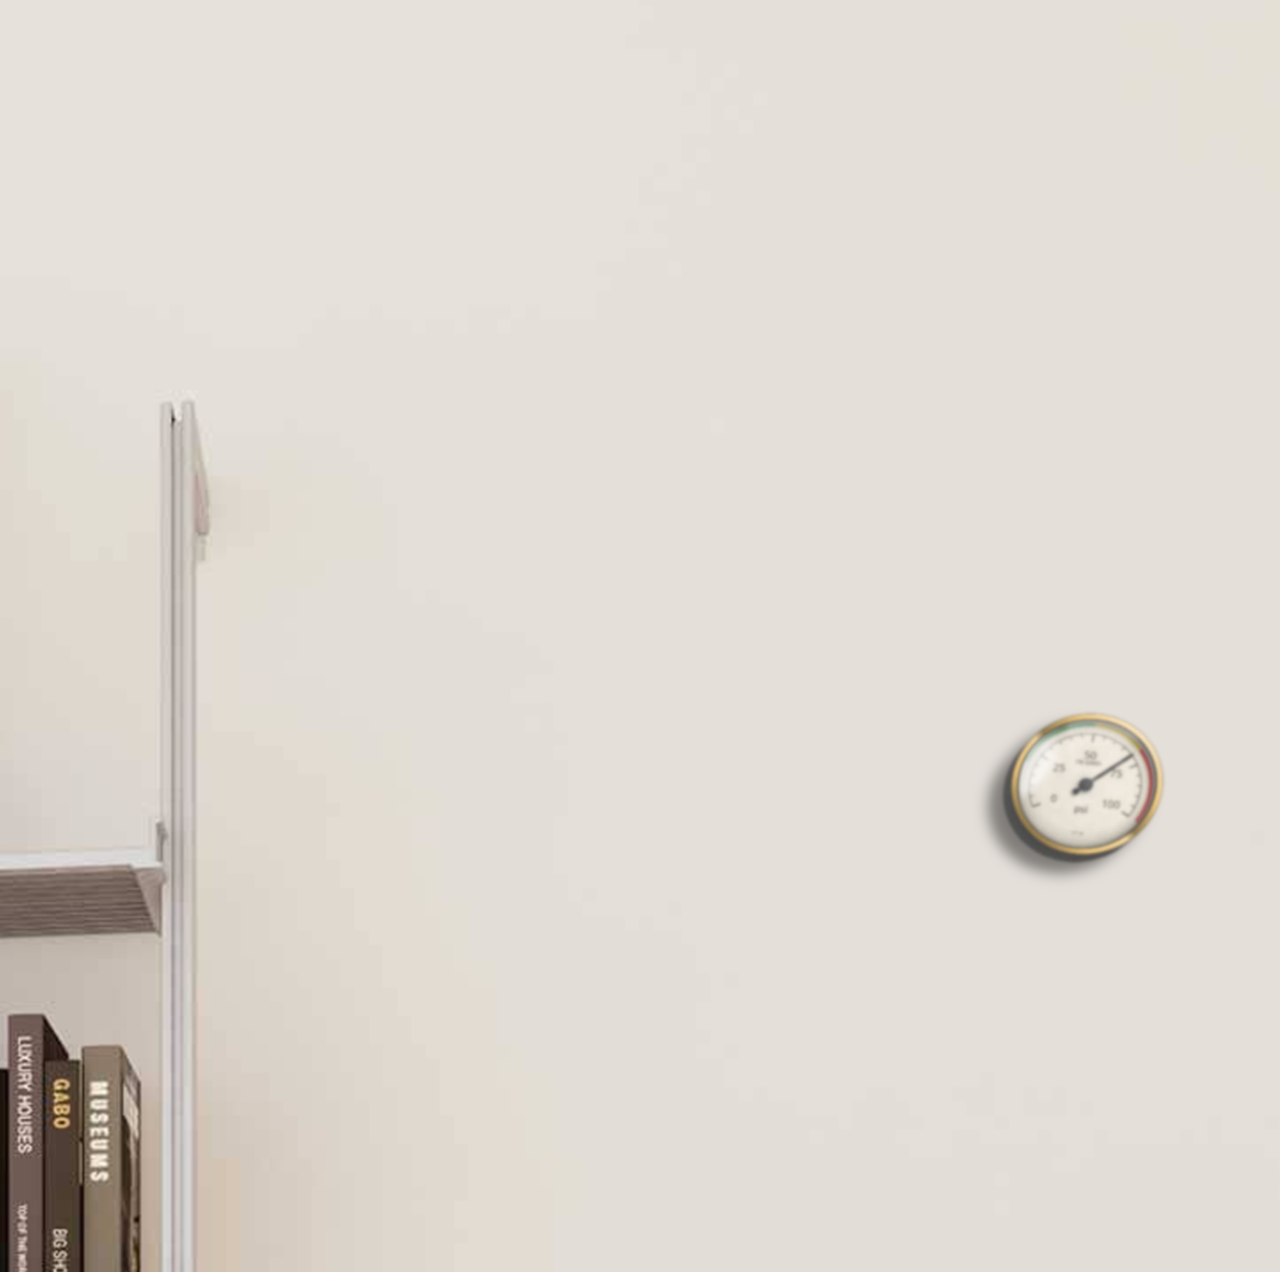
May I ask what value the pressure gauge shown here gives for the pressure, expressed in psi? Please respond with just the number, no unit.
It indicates 70
